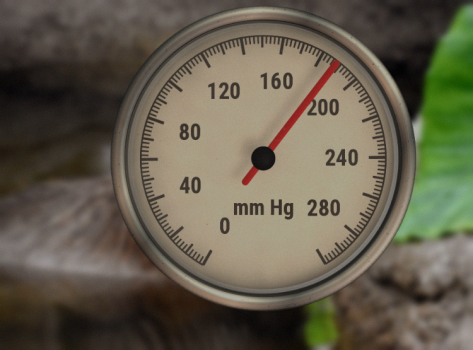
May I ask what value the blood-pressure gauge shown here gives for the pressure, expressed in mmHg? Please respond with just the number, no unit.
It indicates 188
